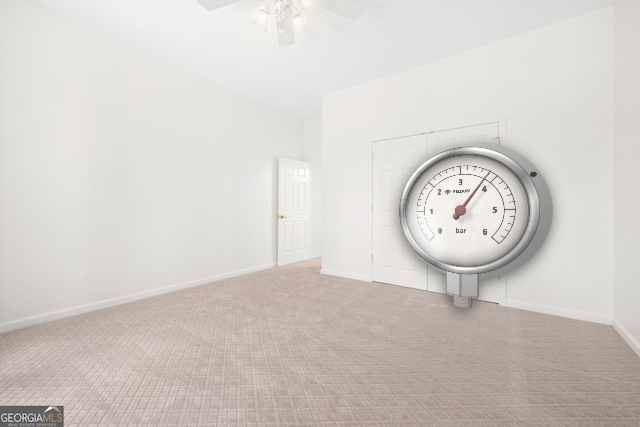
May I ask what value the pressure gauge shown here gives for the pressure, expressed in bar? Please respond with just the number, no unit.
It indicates 3.8
